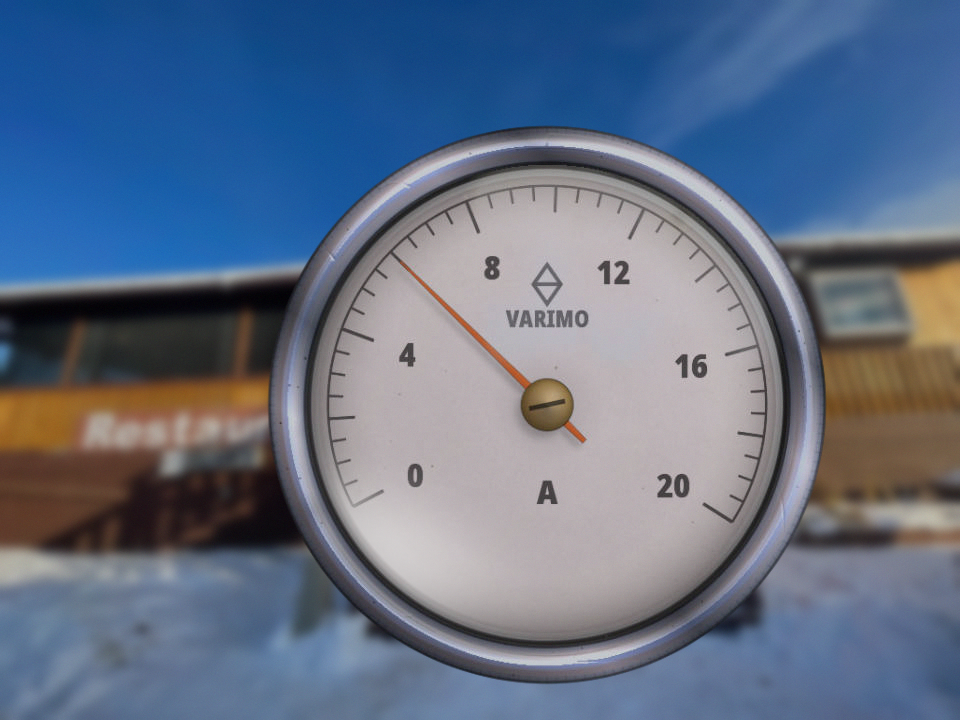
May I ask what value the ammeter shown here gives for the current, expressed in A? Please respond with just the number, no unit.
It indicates 6
